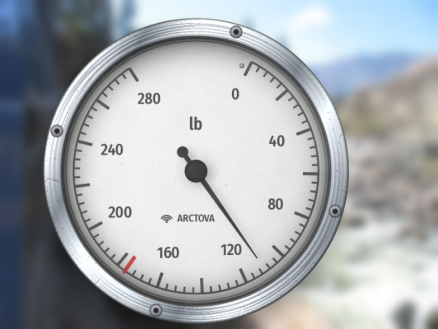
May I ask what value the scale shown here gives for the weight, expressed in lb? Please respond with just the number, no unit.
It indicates 110
